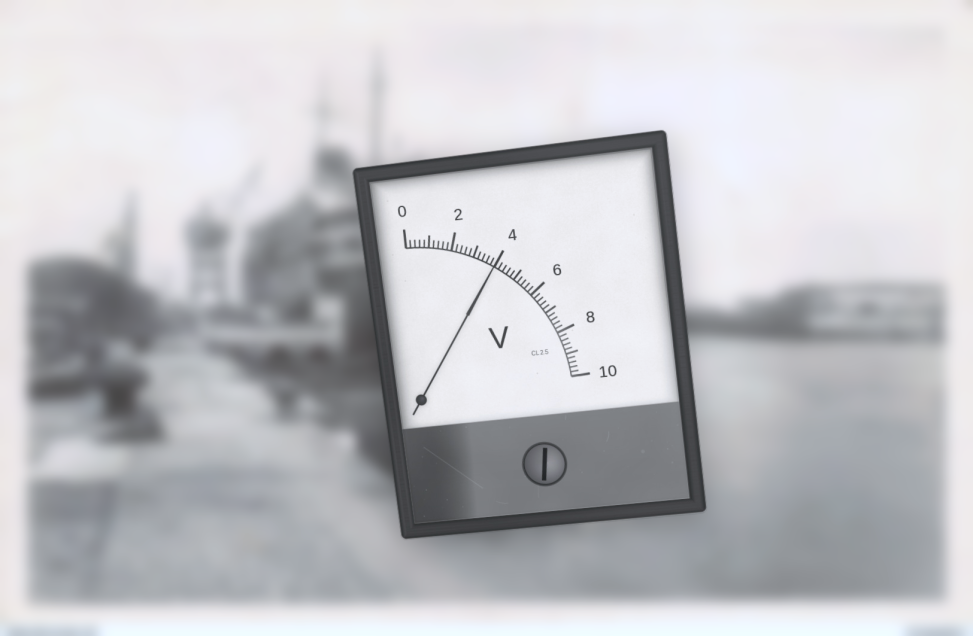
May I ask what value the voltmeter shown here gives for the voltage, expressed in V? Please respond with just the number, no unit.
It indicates 4
